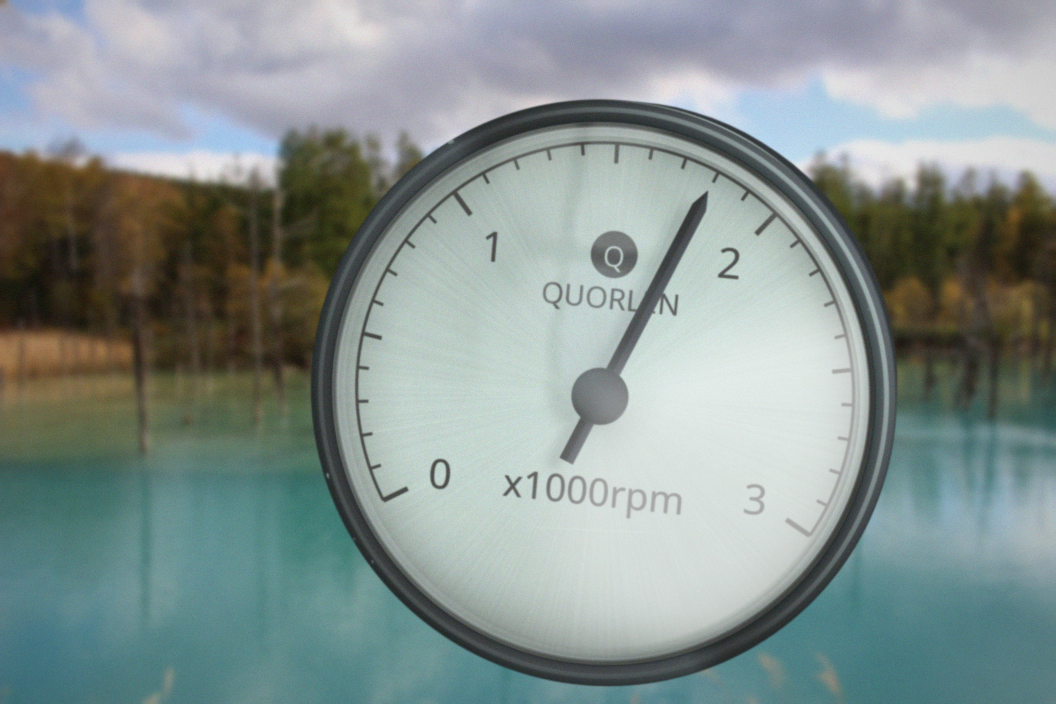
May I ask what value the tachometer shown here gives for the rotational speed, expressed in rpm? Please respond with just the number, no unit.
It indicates 1800
